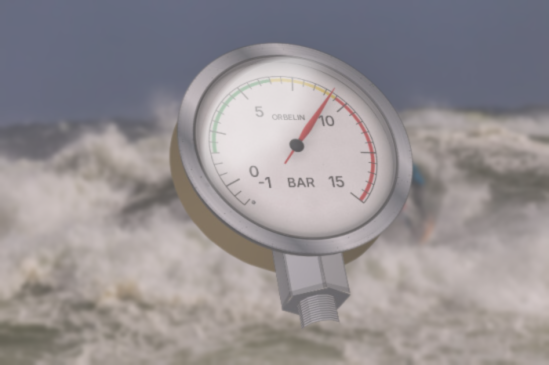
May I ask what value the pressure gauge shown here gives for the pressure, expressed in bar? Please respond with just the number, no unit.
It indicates 9.25
